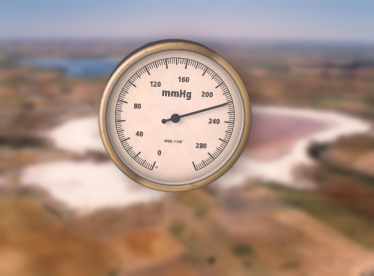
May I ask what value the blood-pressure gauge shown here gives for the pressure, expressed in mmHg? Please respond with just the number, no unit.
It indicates 220
